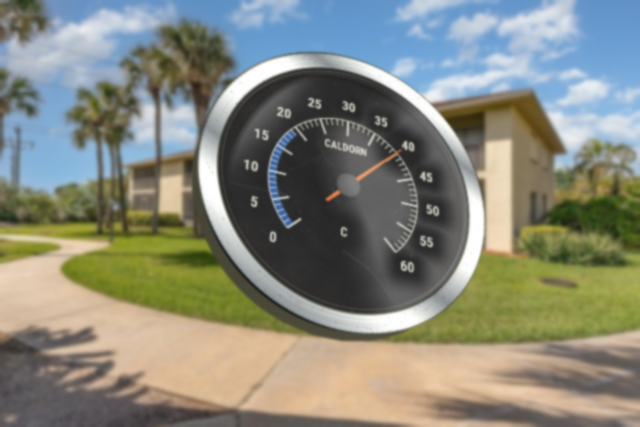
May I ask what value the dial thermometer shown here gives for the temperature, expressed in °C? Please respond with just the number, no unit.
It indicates 40
